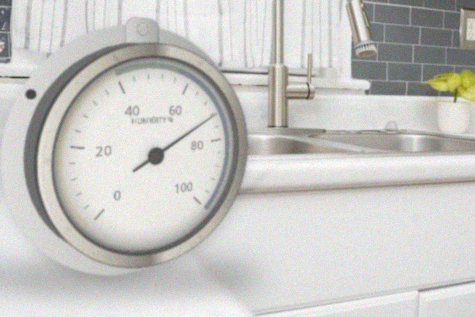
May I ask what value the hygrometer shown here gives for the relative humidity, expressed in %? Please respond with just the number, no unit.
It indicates 72
